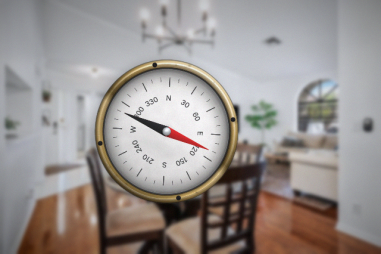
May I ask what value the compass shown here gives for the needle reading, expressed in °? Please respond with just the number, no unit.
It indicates 110
